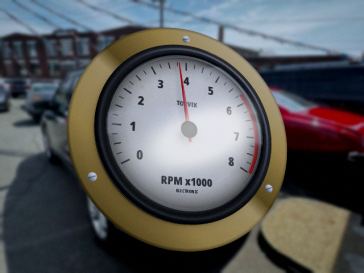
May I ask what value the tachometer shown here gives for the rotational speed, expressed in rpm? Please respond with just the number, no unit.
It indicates 3750
